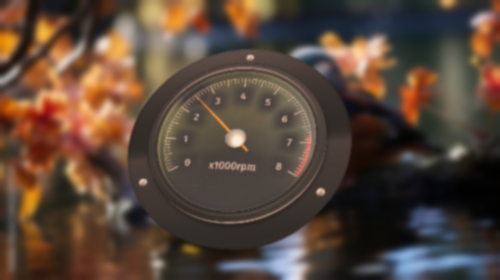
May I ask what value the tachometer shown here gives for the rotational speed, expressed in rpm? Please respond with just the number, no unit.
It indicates 2500
